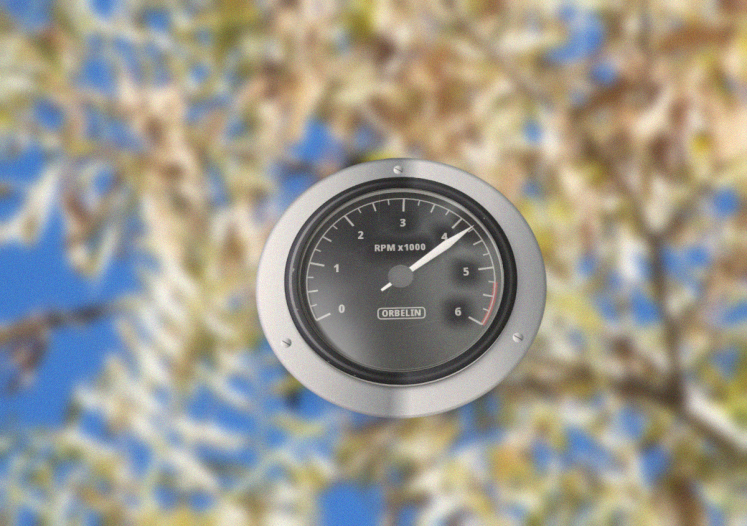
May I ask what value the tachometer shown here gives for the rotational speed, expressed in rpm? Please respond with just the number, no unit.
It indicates 4250
